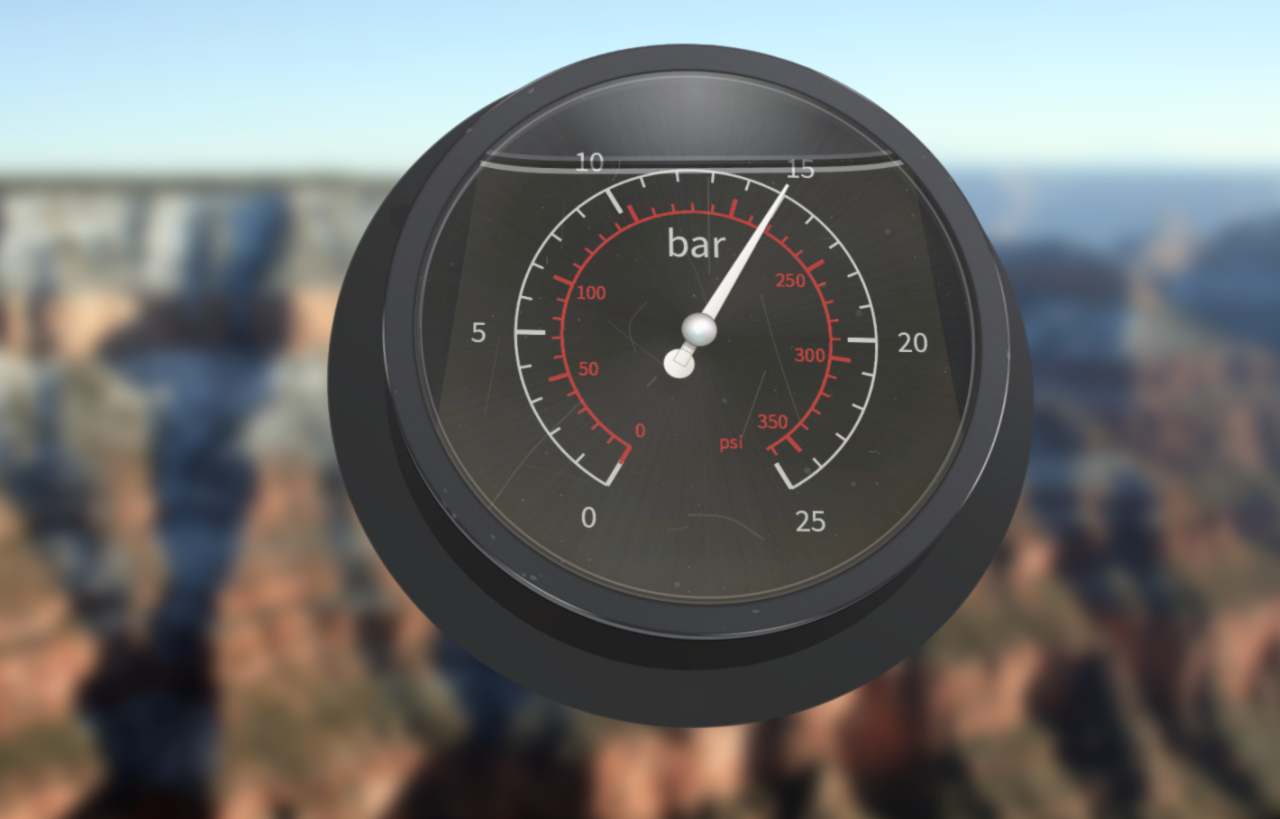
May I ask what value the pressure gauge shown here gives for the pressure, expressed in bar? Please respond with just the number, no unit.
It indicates 15
